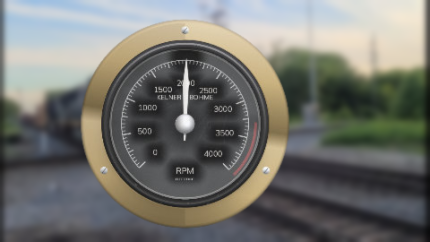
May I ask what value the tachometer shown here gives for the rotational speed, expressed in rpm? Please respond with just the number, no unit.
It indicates 2000
